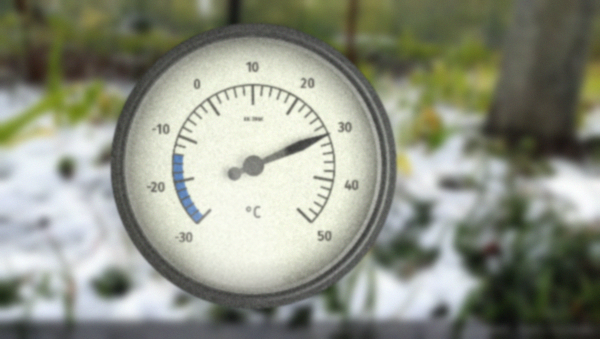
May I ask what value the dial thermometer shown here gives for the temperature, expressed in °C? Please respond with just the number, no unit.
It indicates 30
